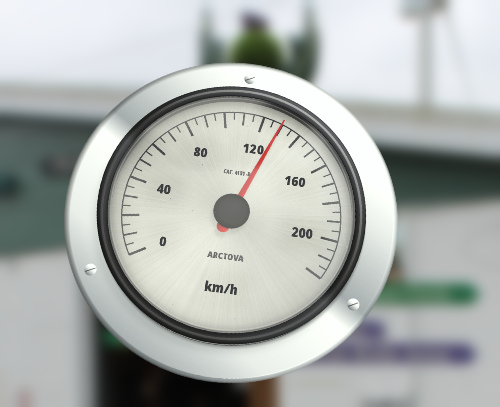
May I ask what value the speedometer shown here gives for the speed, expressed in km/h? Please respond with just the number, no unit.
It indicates 130
